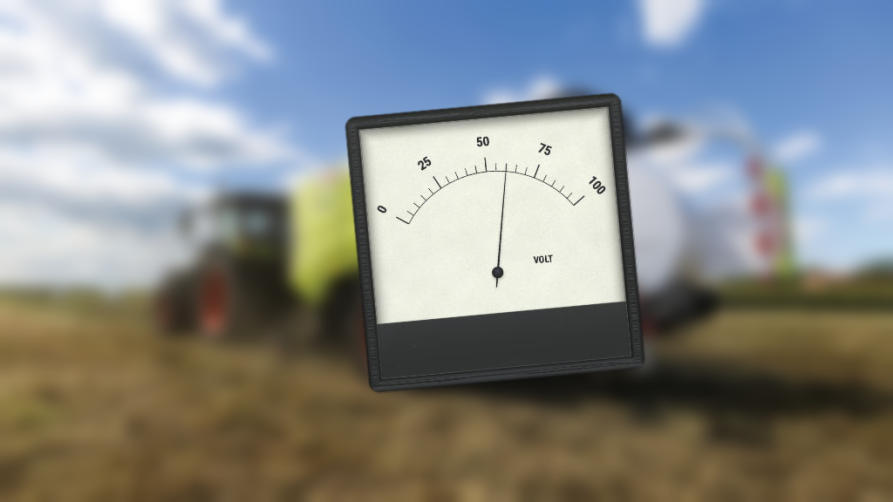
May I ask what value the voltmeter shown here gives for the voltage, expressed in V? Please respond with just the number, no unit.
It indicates 60
